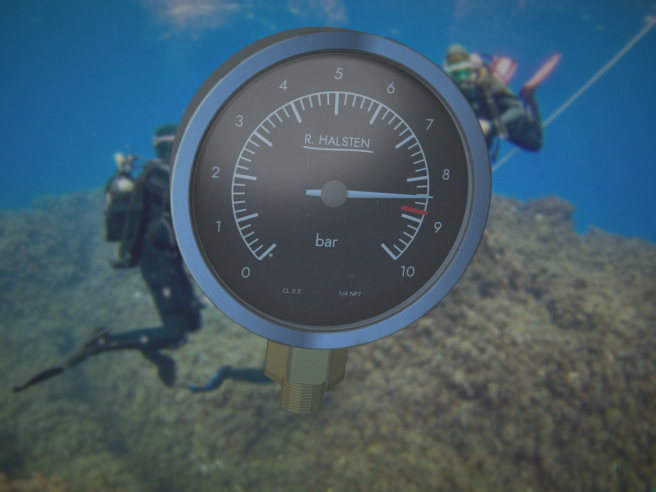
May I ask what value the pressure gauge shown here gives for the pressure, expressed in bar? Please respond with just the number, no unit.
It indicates 8.4
